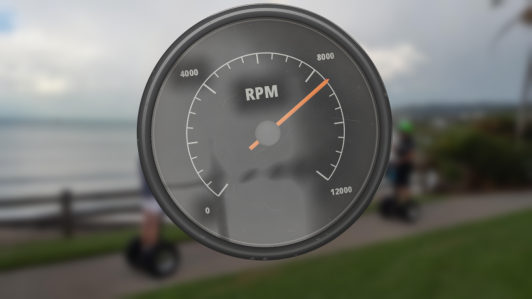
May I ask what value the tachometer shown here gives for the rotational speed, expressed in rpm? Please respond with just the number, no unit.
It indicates 8500
